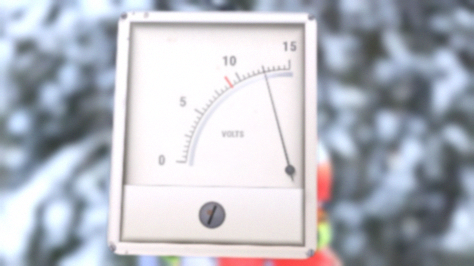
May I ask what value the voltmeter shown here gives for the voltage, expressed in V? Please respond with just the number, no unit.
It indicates 12.5
